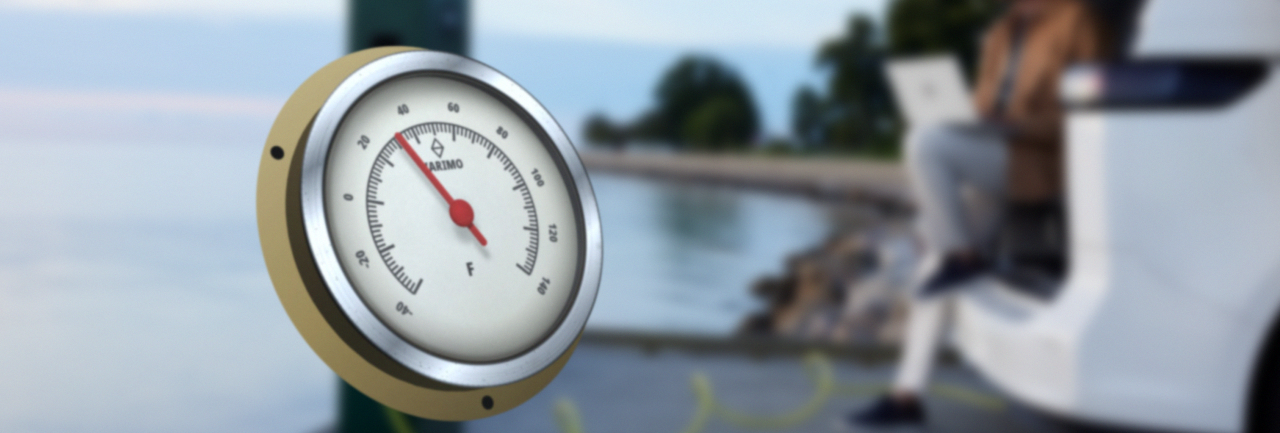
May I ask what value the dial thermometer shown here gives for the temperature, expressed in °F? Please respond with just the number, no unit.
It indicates 30
